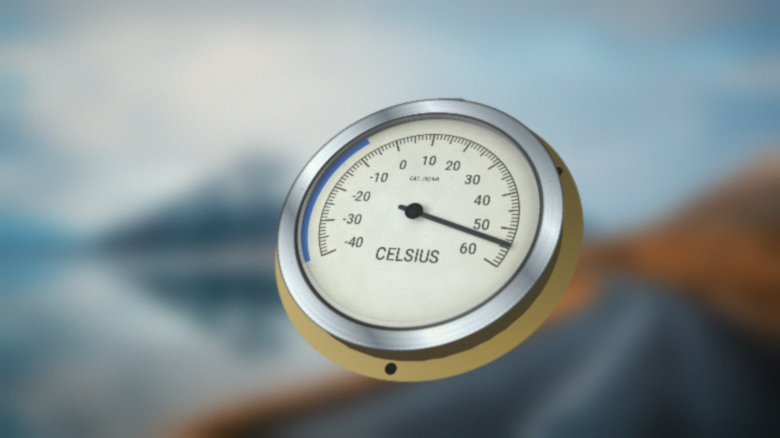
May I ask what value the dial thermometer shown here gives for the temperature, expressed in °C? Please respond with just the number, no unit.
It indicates 55
